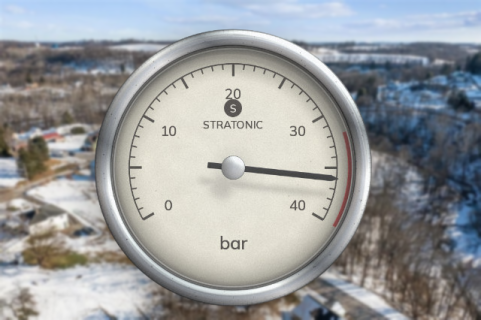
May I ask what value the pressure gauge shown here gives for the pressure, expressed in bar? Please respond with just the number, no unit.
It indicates 36
